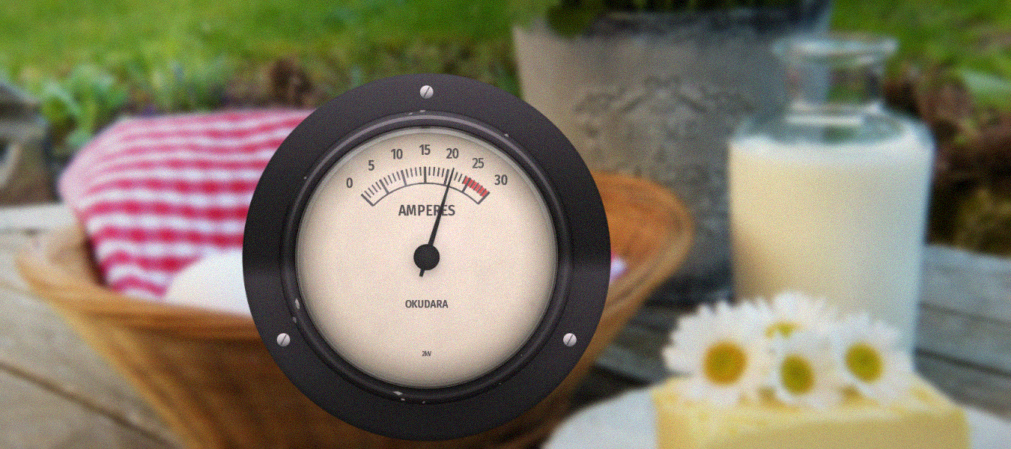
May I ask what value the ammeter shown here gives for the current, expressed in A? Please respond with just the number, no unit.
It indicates 21
